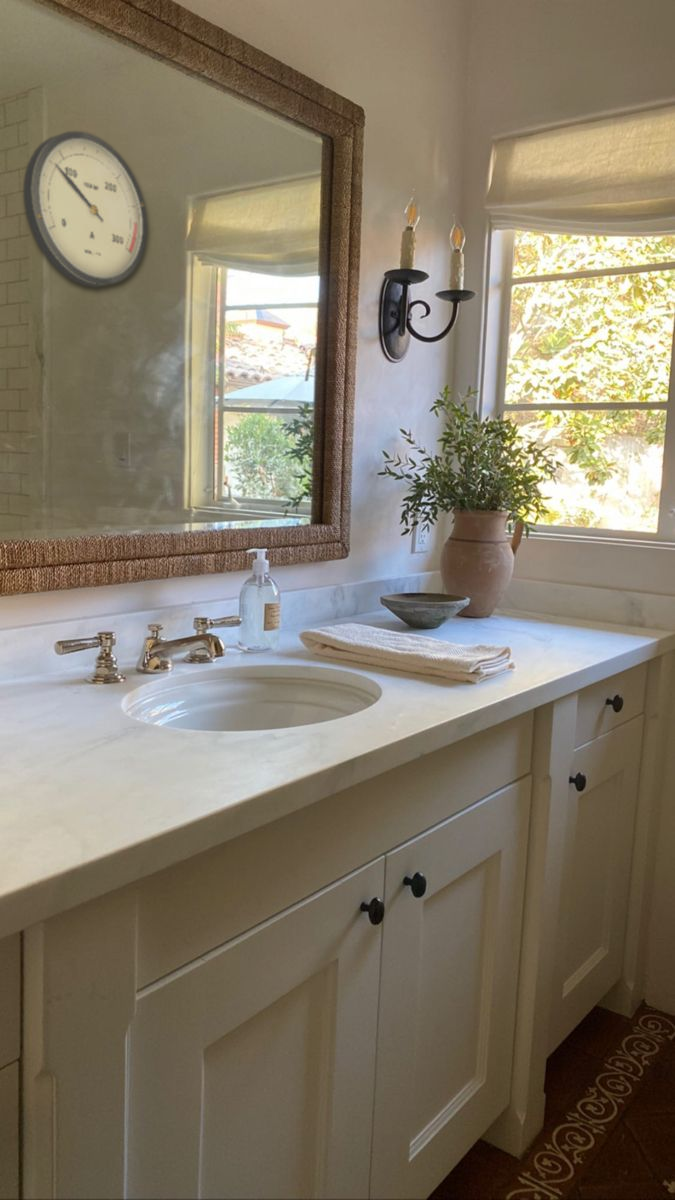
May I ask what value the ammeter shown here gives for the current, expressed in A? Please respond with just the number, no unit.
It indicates 80
